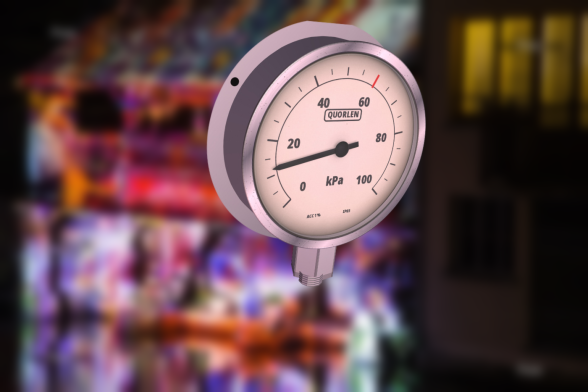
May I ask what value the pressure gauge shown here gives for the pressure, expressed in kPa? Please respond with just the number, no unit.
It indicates 12.5
